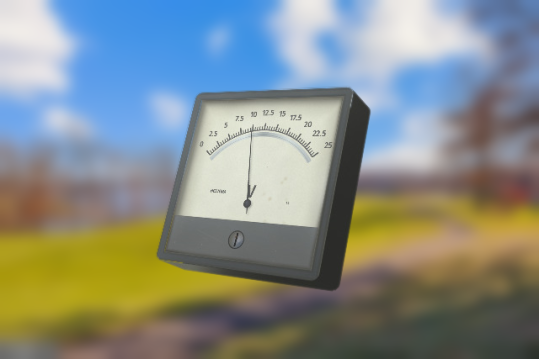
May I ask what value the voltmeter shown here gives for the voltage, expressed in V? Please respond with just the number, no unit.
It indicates 10
